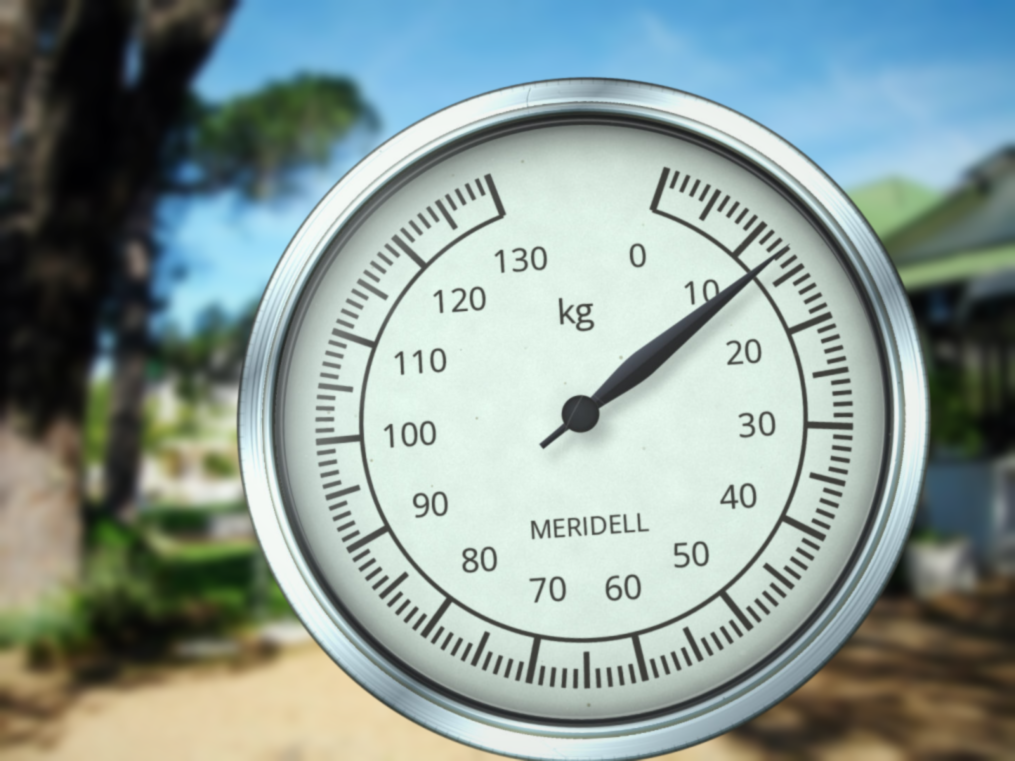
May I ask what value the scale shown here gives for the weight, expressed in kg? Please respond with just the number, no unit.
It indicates 13
